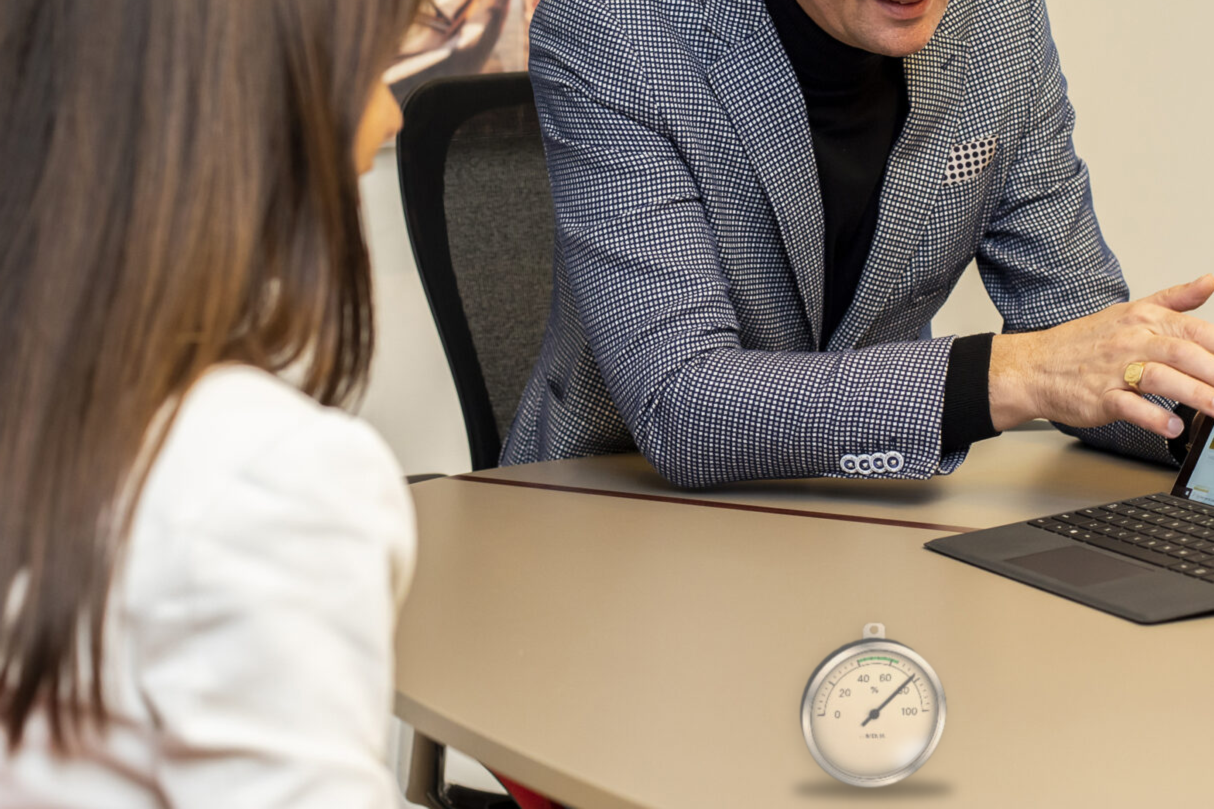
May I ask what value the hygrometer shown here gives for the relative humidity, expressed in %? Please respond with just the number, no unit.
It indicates 76
